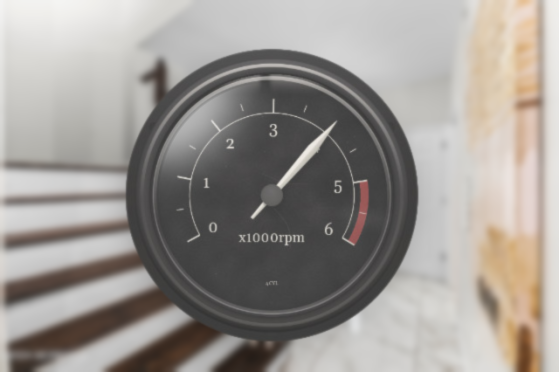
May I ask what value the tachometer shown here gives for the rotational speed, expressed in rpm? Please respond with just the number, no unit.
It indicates 4000
